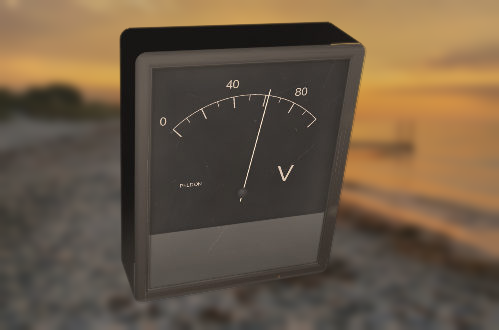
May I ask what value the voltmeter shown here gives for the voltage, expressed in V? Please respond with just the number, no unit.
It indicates 60
